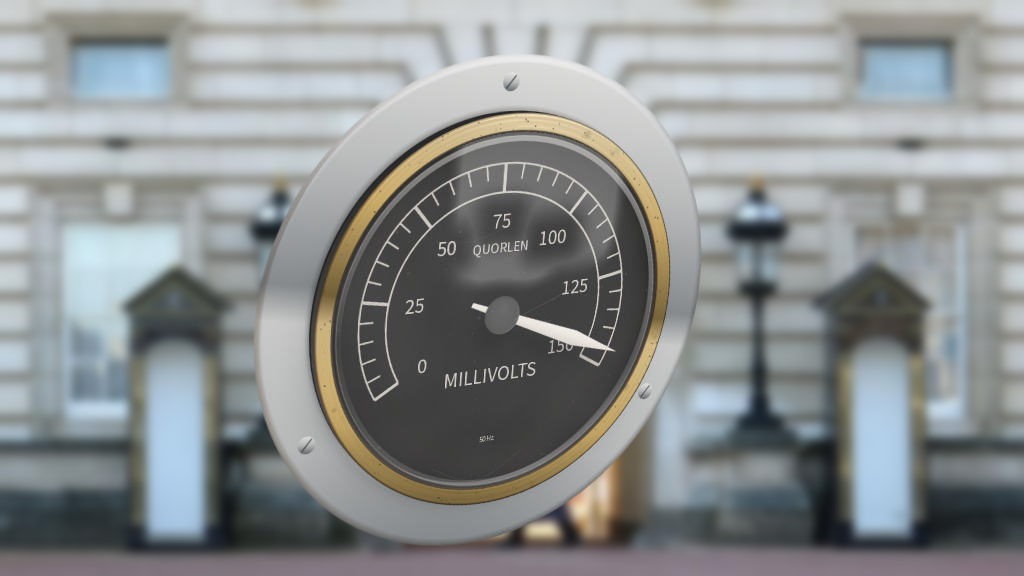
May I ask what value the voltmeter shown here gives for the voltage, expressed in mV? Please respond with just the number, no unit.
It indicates 145
